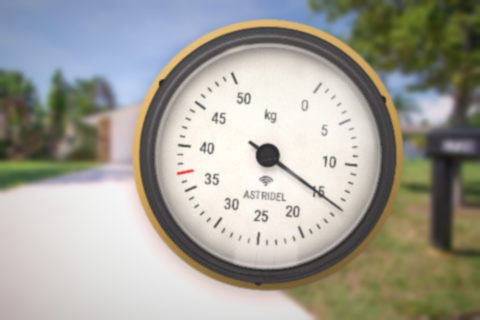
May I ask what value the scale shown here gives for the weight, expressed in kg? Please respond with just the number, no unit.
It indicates 15
